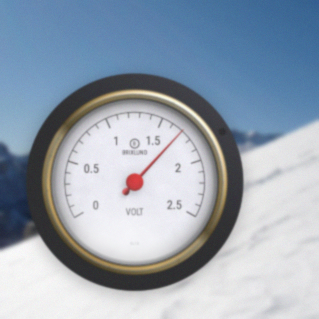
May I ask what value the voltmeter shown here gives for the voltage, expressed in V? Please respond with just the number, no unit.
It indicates 1.7
